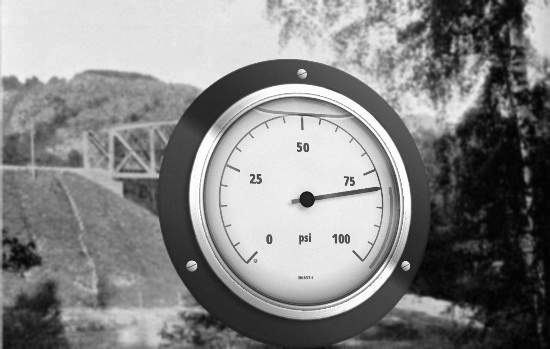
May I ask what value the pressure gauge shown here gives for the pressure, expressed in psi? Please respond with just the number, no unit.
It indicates 80
